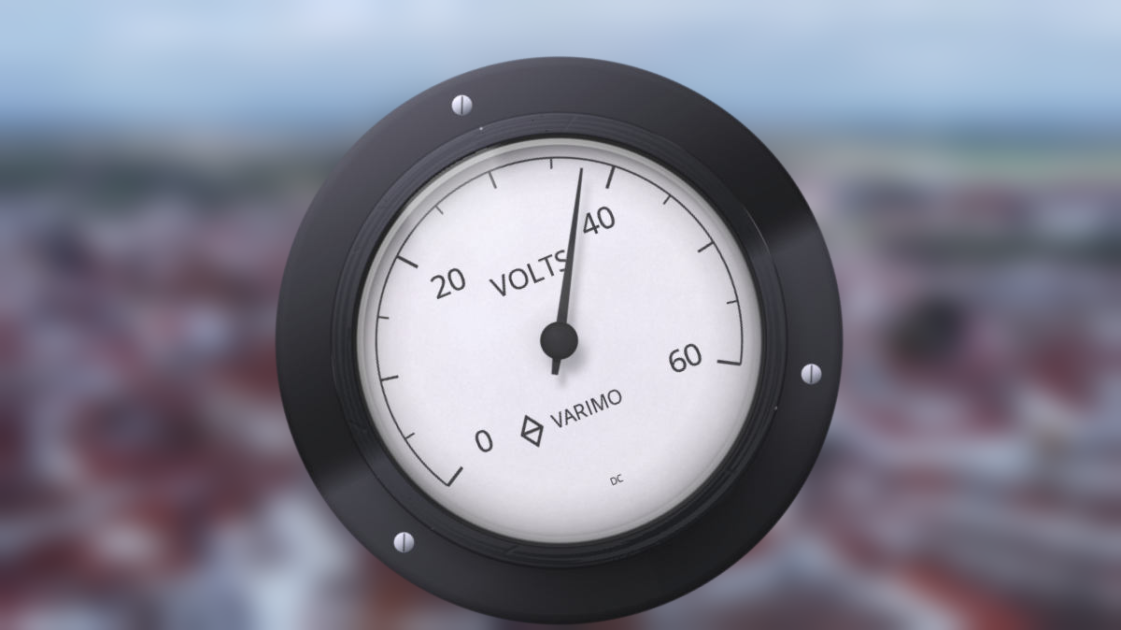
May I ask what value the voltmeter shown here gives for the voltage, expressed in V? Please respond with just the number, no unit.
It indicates 37.5
